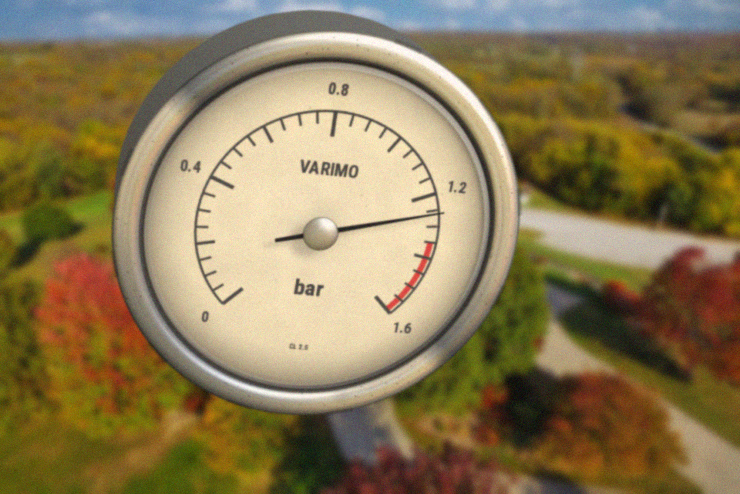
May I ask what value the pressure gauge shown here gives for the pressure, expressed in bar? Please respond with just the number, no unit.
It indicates 1.25
